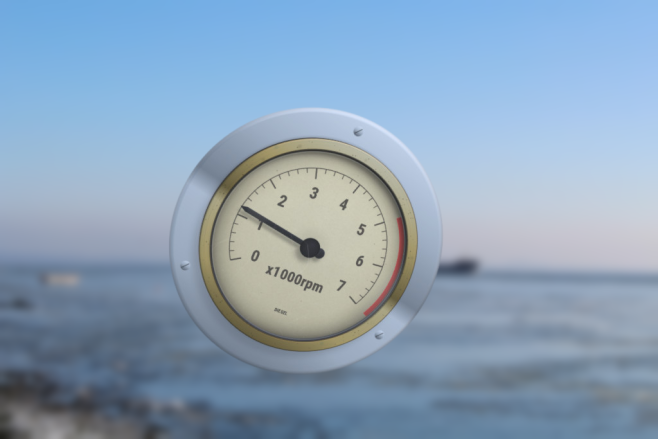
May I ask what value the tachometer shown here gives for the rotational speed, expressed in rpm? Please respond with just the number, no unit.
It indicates 1200
